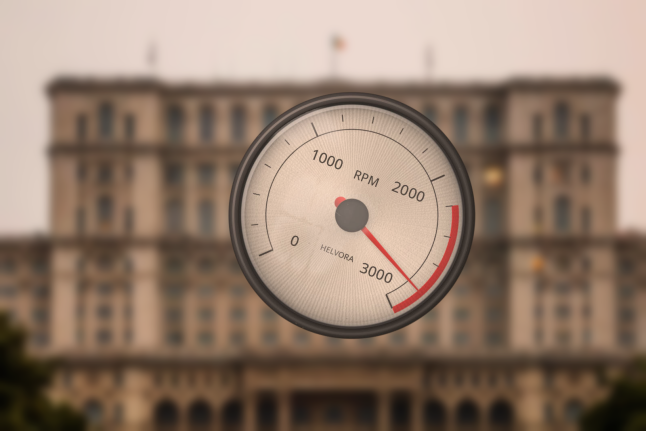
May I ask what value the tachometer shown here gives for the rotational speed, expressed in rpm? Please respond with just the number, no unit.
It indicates 2800
